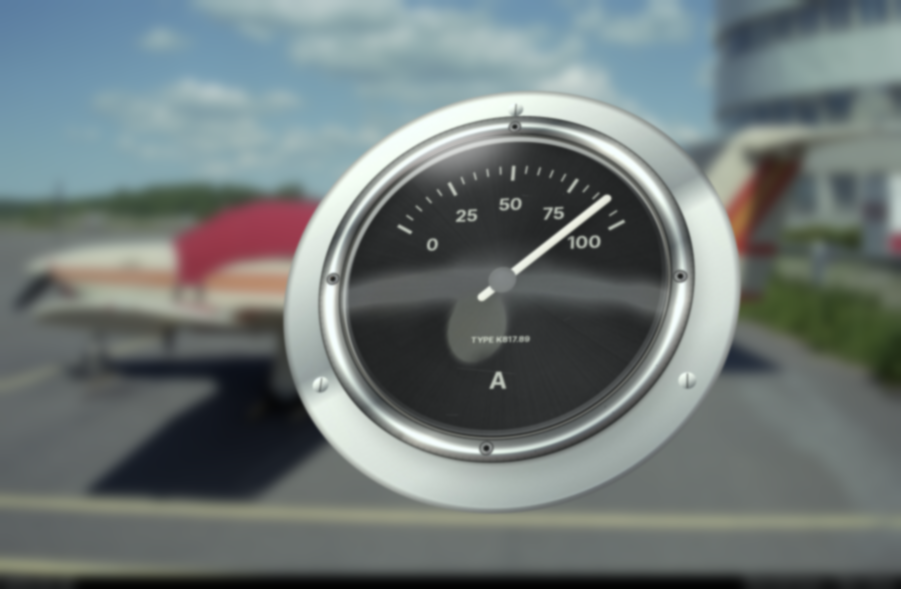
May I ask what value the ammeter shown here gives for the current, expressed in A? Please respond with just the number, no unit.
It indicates 90
